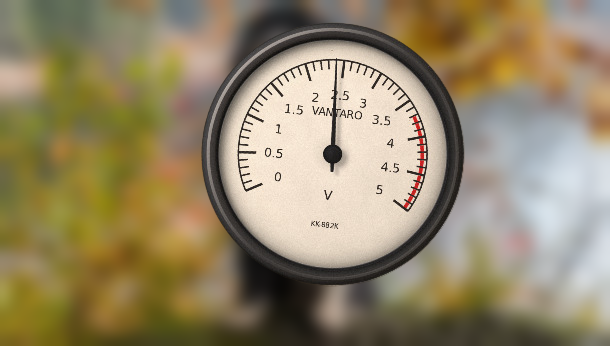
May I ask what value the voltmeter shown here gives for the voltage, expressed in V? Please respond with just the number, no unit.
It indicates 2.4
